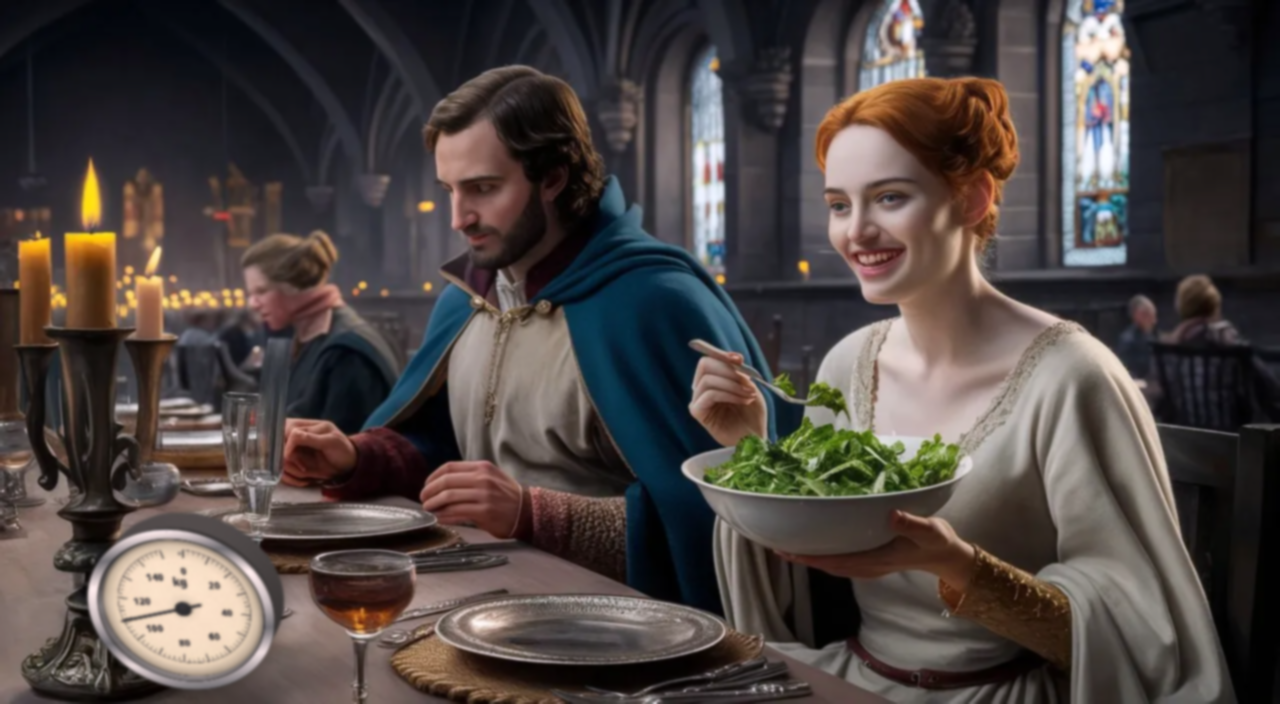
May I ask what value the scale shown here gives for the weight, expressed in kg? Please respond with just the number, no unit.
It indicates 110
